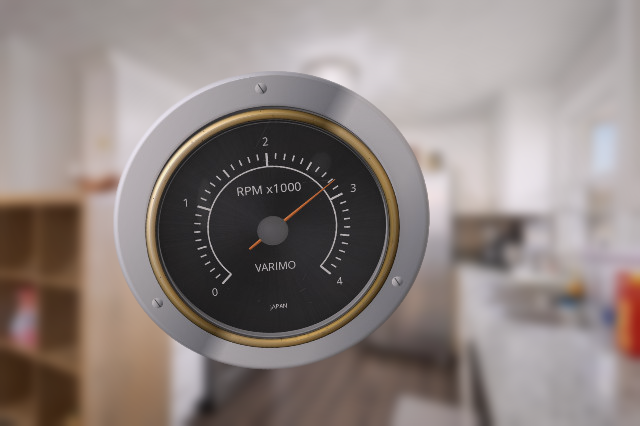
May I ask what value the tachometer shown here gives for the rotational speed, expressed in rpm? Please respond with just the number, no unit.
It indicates 2800
